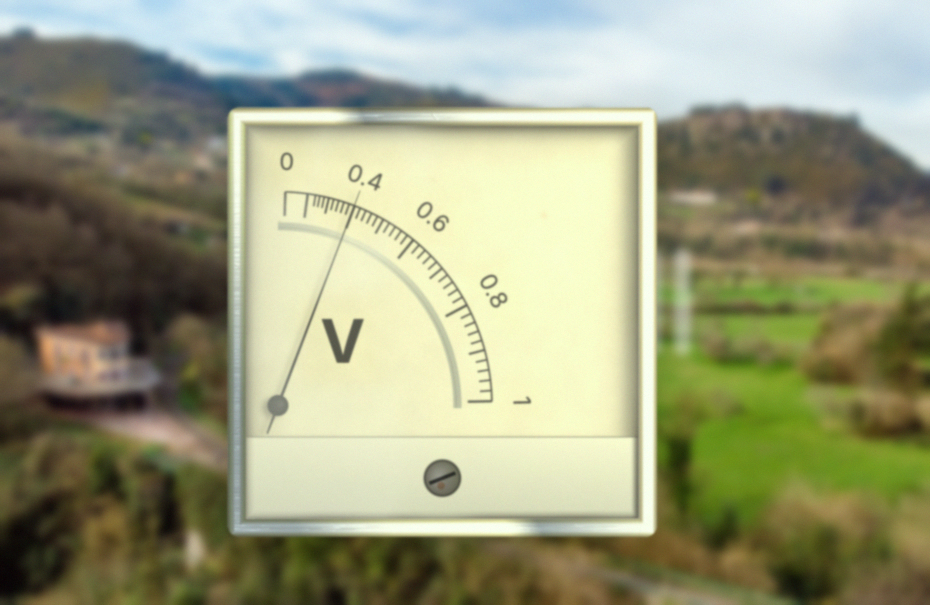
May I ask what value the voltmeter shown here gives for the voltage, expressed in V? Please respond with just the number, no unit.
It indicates 0.4
